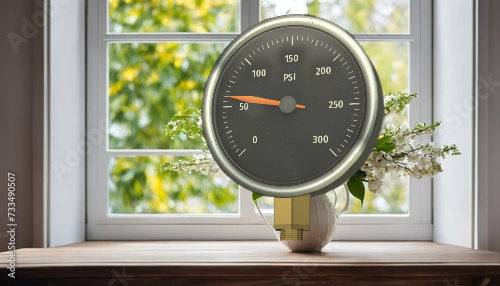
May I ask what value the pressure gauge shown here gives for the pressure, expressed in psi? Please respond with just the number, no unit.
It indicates 60
